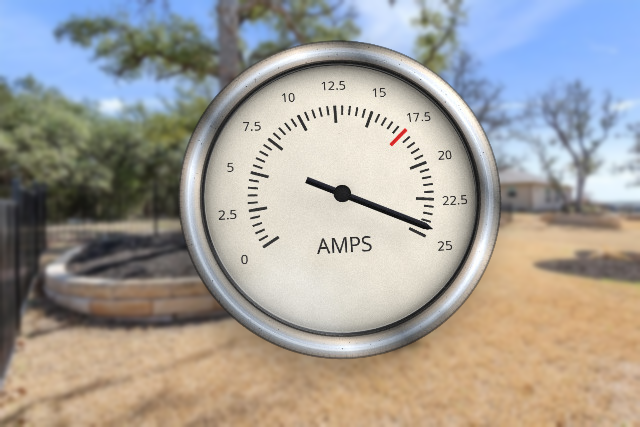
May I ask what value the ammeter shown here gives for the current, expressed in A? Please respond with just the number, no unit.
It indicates 24.5
